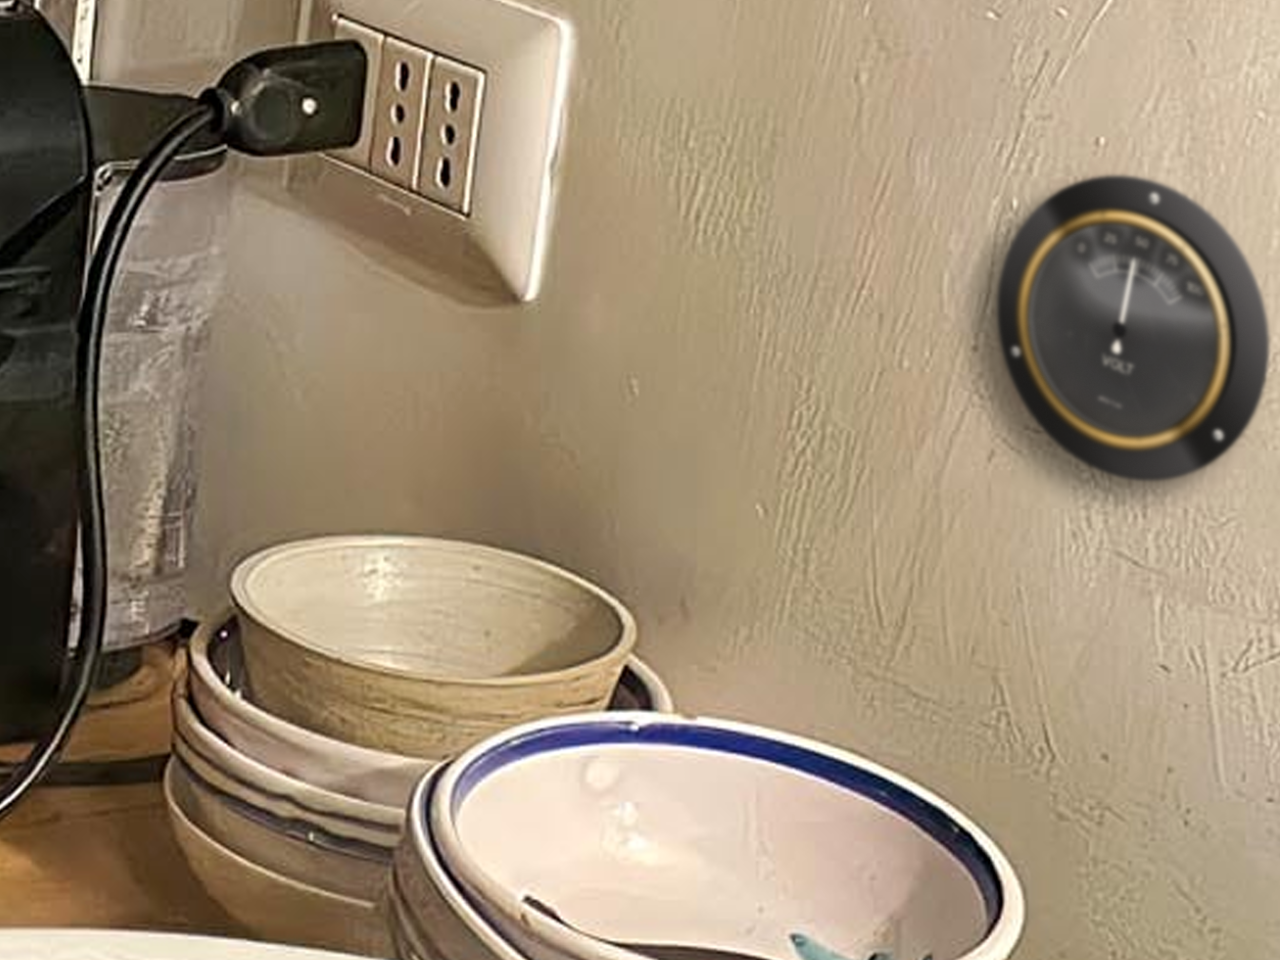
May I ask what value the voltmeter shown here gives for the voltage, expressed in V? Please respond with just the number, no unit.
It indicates 50
